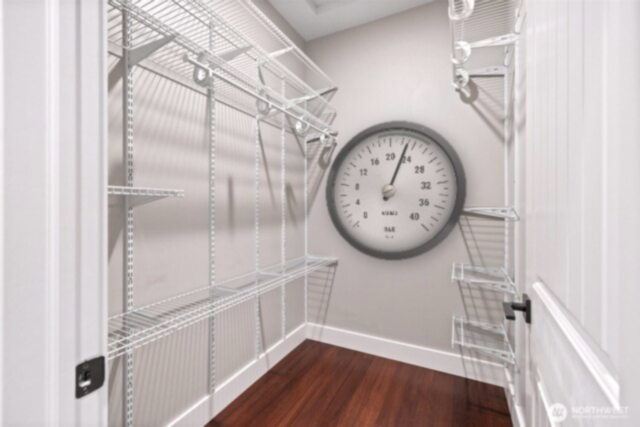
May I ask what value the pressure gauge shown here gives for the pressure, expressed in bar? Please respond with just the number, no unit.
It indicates 23
